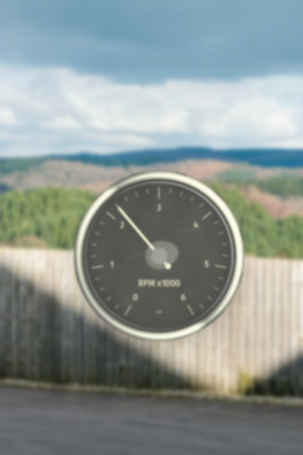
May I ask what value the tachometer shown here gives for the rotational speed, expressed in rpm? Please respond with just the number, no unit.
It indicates 2200
